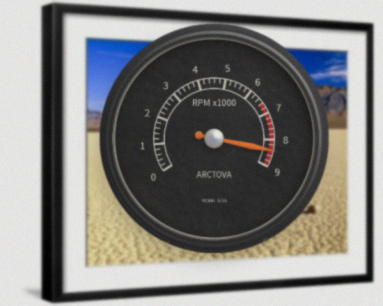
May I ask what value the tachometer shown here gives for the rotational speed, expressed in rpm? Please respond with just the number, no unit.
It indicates 8400
